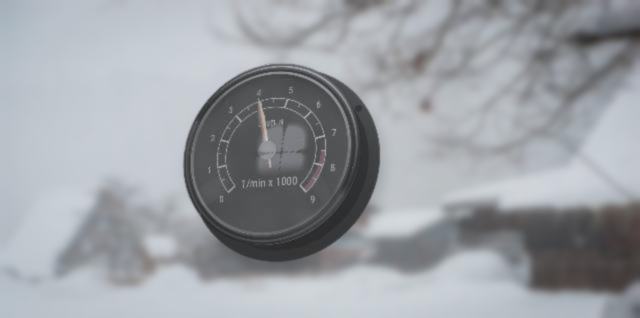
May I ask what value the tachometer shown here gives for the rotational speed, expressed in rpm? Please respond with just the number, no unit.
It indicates 4000
